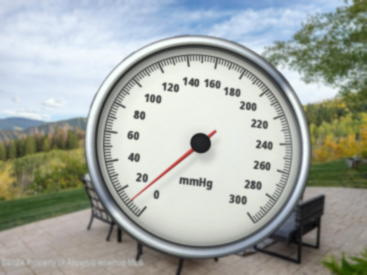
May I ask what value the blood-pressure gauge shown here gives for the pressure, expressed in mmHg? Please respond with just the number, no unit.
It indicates 10
